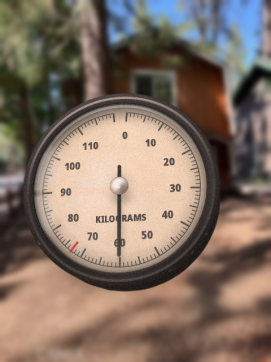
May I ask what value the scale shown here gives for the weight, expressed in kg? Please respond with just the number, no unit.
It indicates 60
